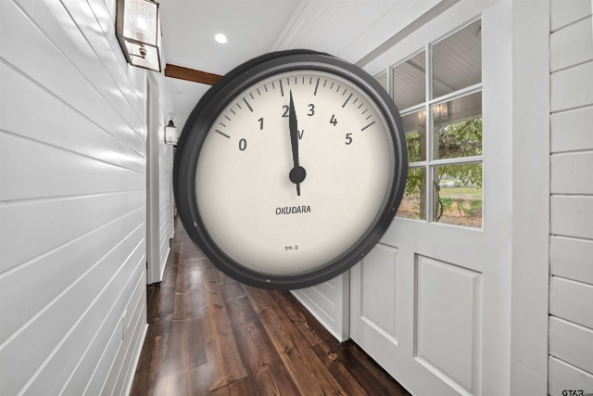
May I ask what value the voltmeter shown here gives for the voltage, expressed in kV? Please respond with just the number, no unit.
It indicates 2.2
